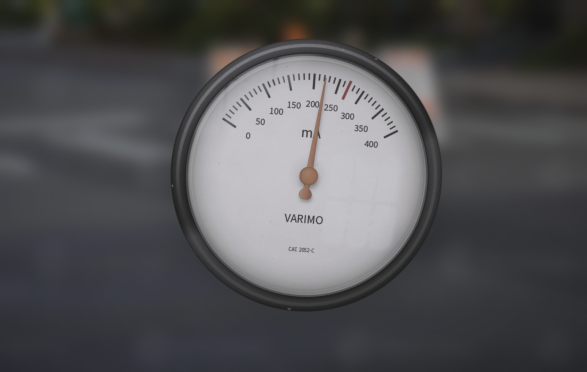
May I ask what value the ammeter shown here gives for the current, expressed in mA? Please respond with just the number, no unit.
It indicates 220
